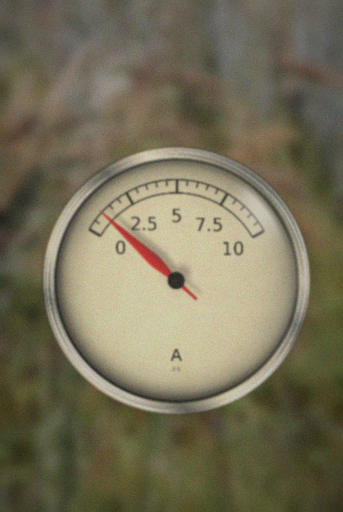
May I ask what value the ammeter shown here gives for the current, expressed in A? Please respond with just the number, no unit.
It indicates 1
